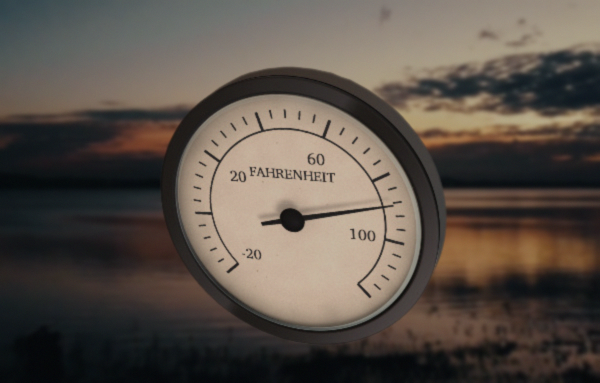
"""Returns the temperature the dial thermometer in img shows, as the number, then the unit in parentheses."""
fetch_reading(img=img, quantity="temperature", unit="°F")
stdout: 88 (°F)
